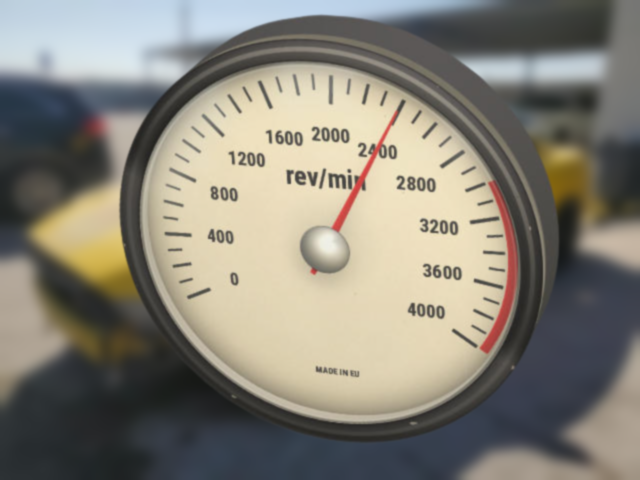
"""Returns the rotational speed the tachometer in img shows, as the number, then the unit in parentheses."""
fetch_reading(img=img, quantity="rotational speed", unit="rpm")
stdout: 2400 (rpm)
